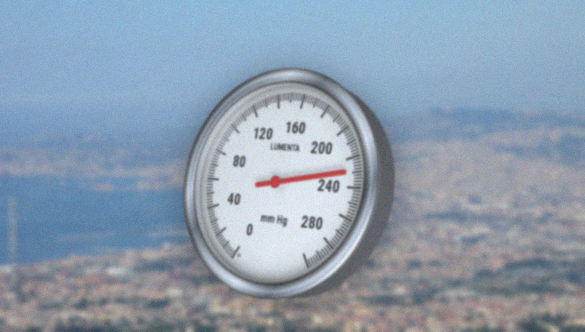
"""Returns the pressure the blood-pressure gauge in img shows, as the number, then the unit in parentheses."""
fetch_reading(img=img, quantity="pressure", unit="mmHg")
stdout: 230 (mmHg)
